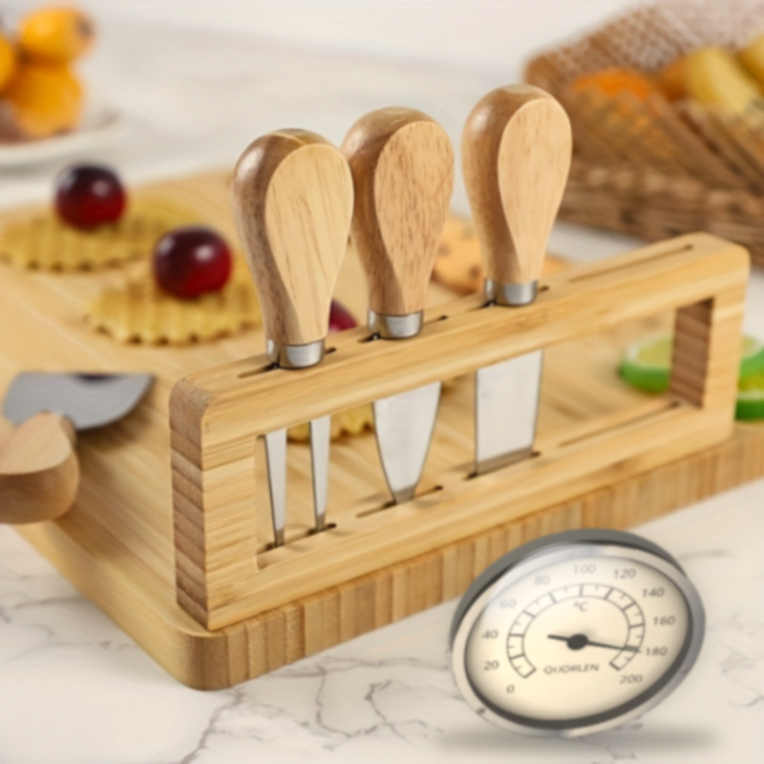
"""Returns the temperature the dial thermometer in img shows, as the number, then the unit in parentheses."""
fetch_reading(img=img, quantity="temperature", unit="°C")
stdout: 180 (°C)
